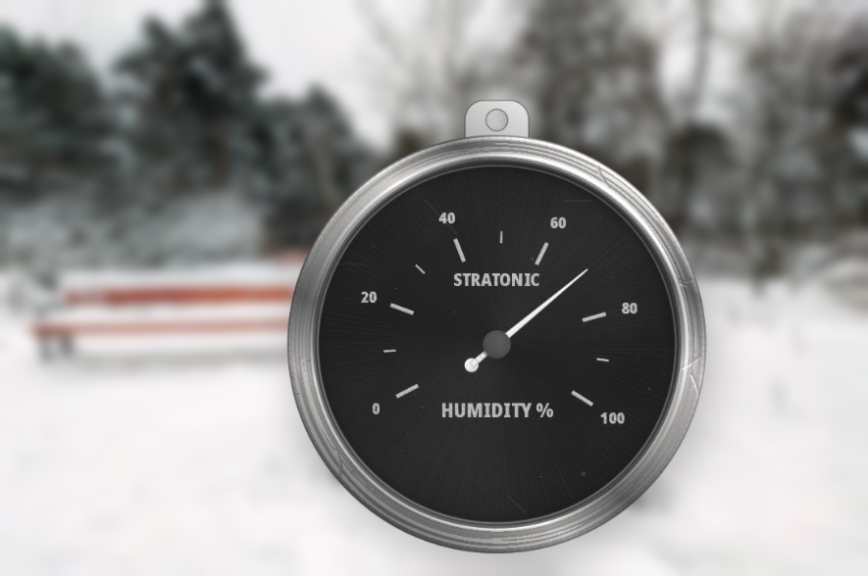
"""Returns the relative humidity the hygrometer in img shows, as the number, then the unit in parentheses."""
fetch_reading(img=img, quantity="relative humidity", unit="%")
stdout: 70 (%)
